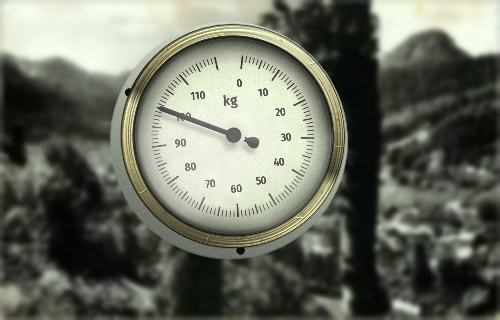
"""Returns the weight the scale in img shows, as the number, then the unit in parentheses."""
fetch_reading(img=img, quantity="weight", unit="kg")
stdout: 100 (kg)
